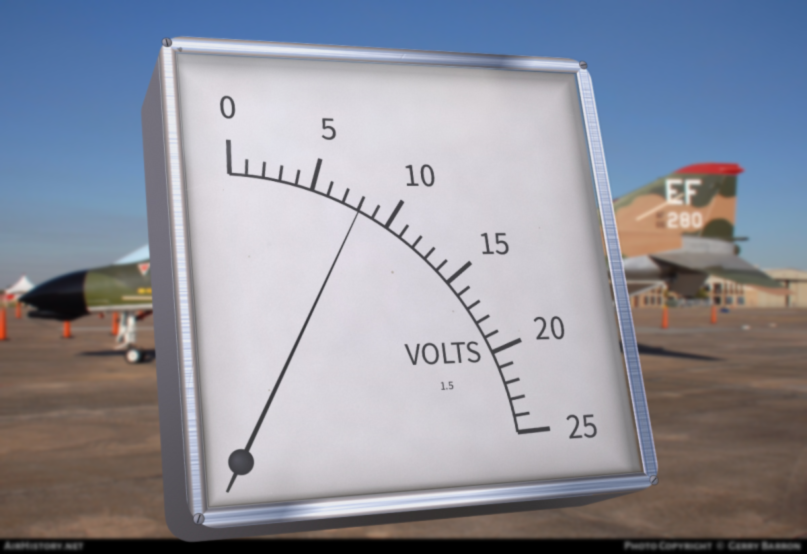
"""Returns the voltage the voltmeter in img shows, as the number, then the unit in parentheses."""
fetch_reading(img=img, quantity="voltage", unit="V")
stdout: 8 (V)
